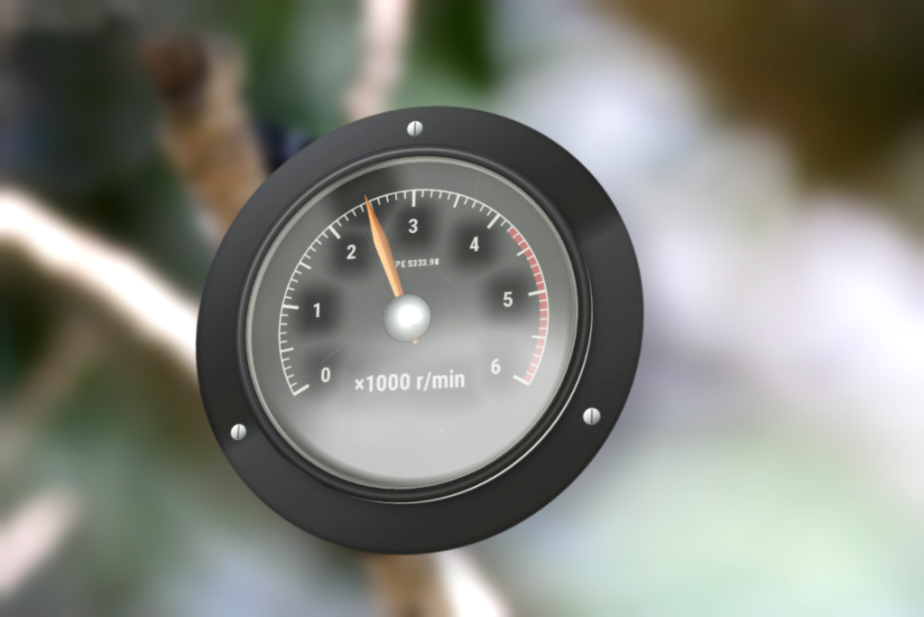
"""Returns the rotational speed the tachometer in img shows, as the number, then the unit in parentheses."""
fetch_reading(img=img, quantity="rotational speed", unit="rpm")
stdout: 2500 (rpm)
